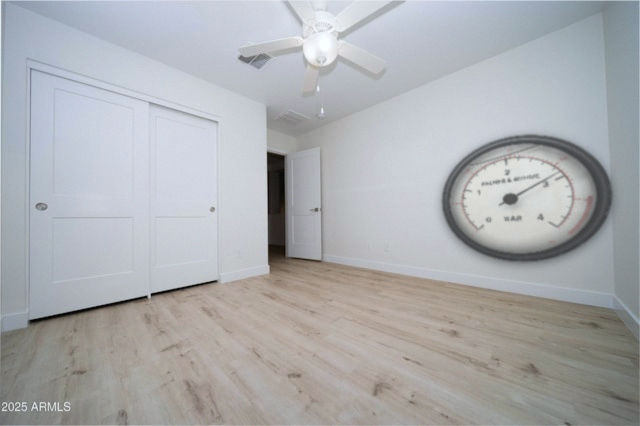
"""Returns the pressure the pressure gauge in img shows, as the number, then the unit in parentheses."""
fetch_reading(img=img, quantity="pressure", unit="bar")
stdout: 2.9 (bar)
